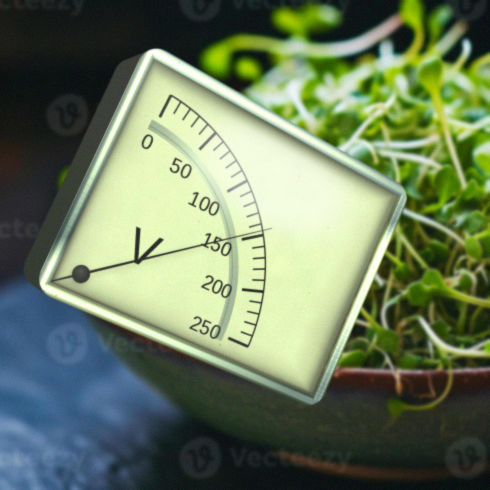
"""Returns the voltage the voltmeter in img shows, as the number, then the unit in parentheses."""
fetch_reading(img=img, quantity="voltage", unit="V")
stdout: 145 (V)
